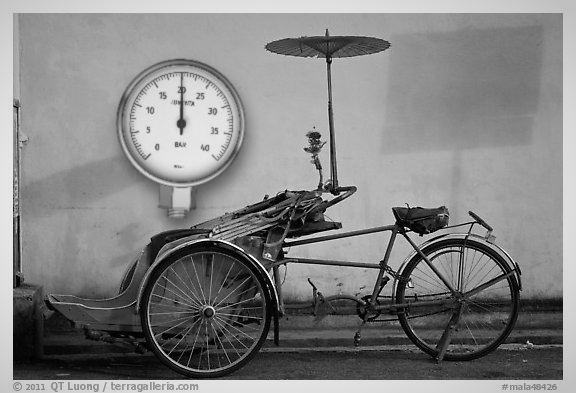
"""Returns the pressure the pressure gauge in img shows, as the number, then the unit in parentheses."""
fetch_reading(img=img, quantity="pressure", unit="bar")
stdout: 20 (bar)
